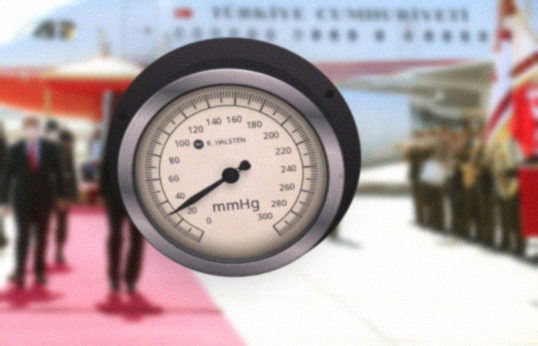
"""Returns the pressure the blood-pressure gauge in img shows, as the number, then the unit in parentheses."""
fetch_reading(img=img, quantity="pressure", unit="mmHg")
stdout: 30 (mmHg)
